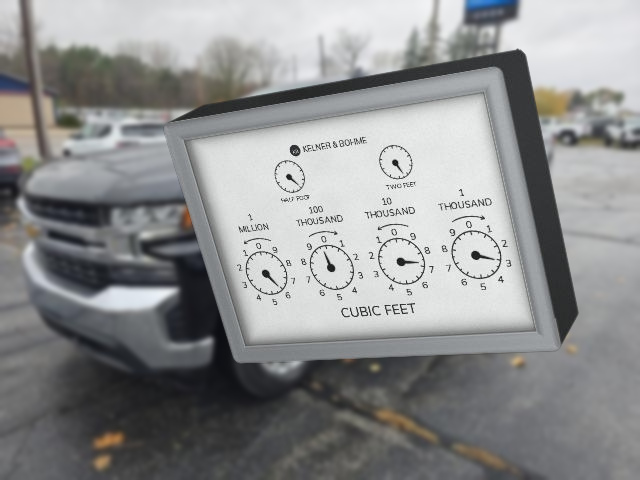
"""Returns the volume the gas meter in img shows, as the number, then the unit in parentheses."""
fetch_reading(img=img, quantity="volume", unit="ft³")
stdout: 597300 (ft³)
